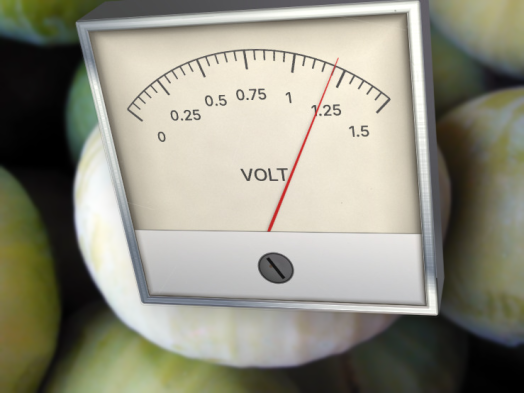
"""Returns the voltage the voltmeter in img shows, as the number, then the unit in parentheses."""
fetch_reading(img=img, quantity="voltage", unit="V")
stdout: 1.2 (V)
